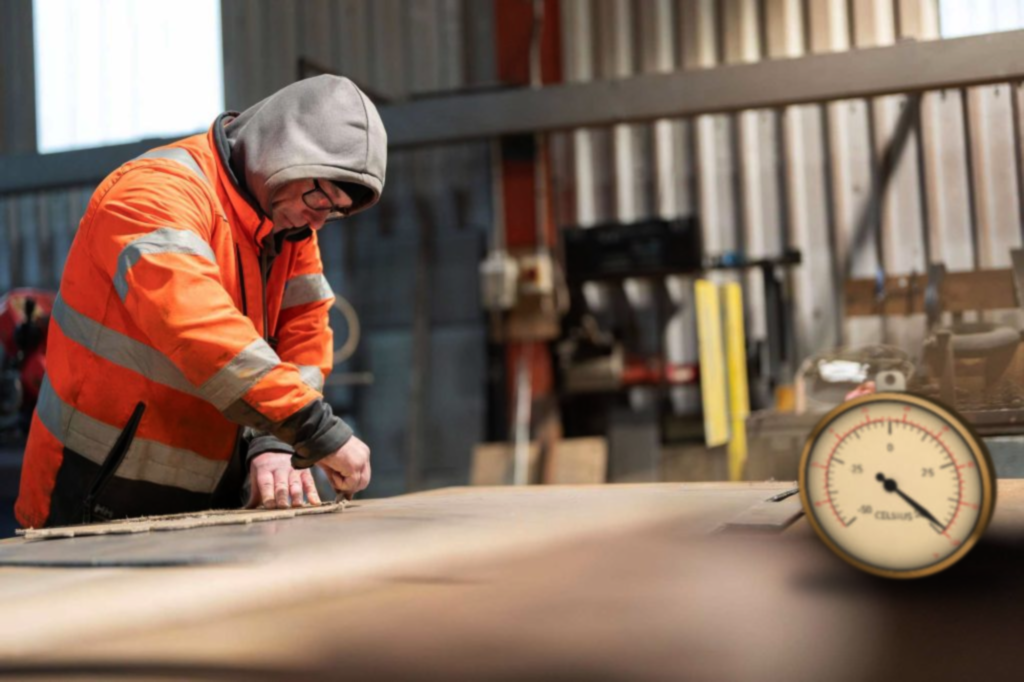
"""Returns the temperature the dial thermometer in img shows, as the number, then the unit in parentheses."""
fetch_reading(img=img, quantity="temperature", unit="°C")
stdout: 47.5 (°C)
